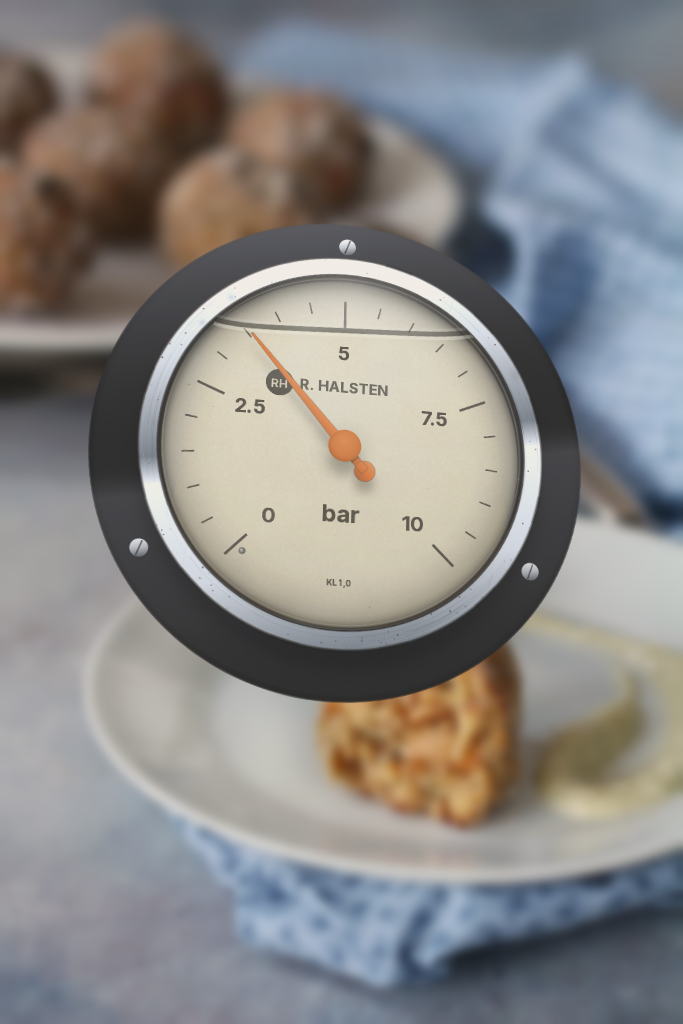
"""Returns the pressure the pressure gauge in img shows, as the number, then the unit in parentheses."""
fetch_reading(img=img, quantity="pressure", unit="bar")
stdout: 3.5 (bar)
